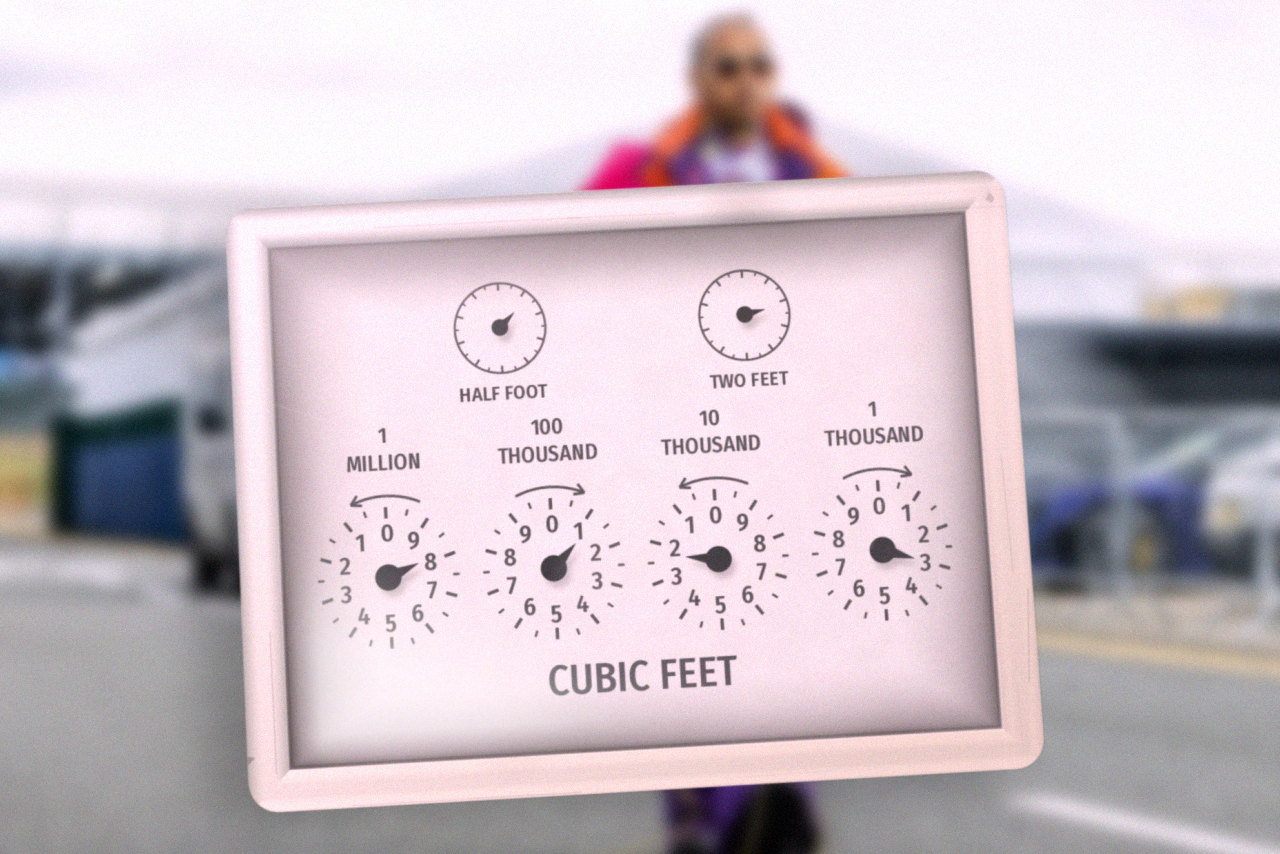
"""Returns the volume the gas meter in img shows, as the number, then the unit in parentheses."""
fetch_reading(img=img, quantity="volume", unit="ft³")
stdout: 812300 (ft³)
